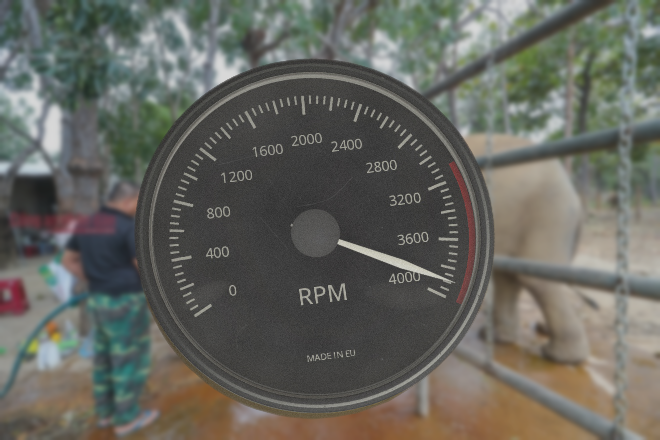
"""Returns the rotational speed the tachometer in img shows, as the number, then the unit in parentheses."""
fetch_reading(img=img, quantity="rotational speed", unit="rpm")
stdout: 3900 (rpm)
